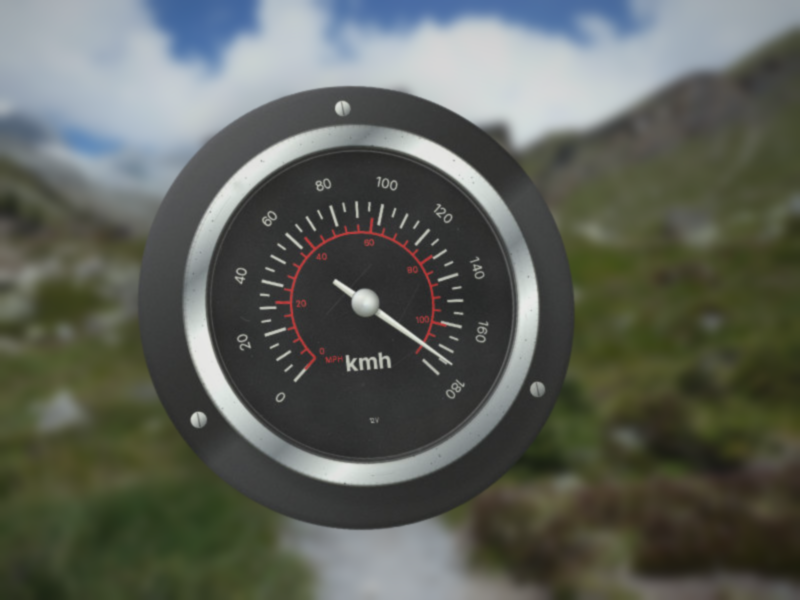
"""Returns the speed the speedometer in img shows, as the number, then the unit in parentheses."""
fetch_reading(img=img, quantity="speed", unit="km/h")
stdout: 175 (km/h)
